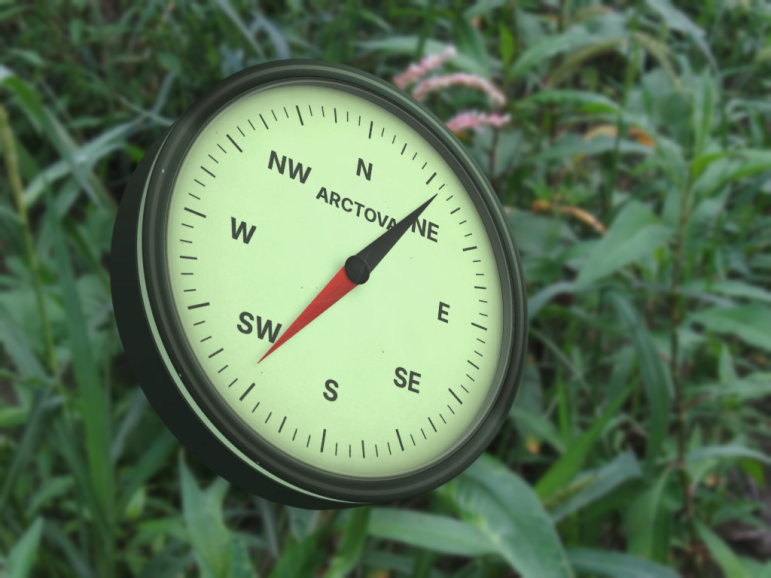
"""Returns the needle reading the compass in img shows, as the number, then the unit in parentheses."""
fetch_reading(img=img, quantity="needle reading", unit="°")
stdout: 215 (°)
